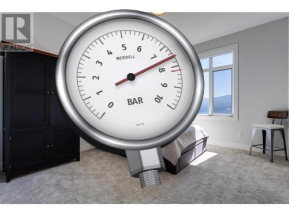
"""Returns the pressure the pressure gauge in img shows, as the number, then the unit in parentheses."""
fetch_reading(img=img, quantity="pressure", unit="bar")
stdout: 7.6 (bar)
